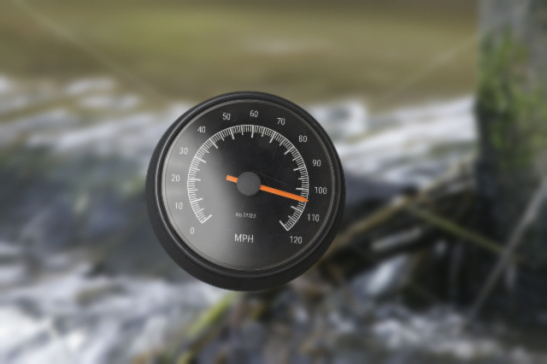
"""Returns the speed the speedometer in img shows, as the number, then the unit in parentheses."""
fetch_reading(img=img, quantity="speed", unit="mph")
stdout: 105 (mph)
